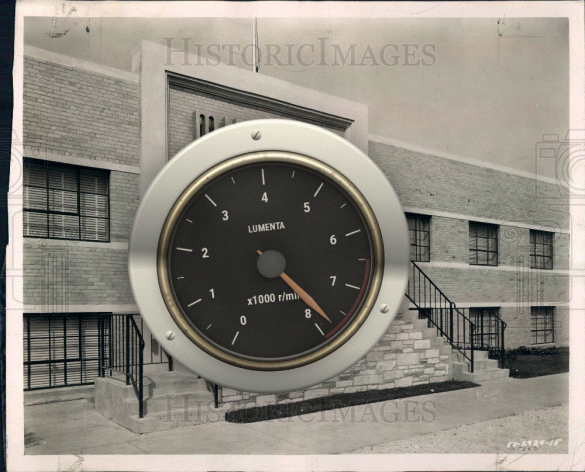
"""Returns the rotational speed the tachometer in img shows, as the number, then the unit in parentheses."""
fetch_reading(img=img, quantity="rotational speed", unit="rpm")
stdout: 7750 (rpm)
